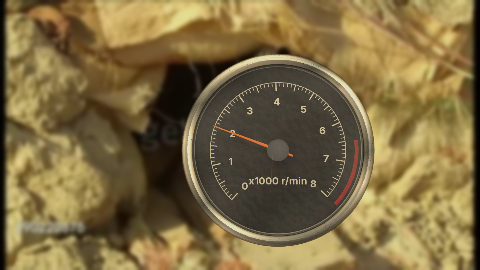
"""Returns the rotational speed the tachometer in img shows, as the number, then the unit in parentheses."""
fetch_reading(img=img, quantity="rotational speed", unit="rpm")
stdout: 2000 (rpm)
